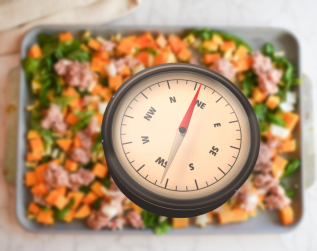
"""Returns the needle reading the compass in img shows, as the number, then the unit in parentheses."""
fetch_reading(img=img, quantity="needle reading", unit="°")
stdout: 35 (°)
